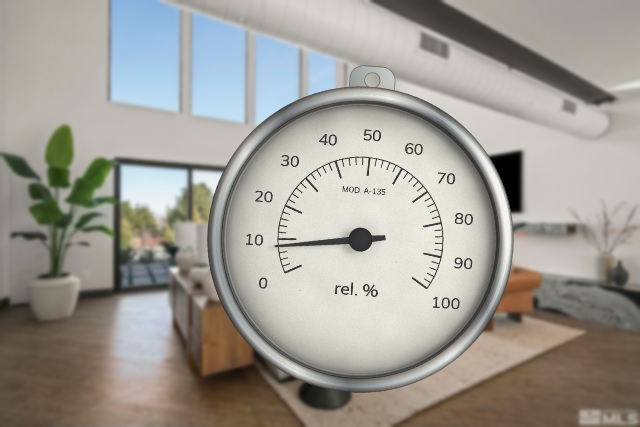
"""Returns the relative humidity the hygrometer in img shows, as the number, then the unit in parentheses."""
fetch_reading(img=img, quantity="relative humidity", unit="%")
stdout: 8 (%)
